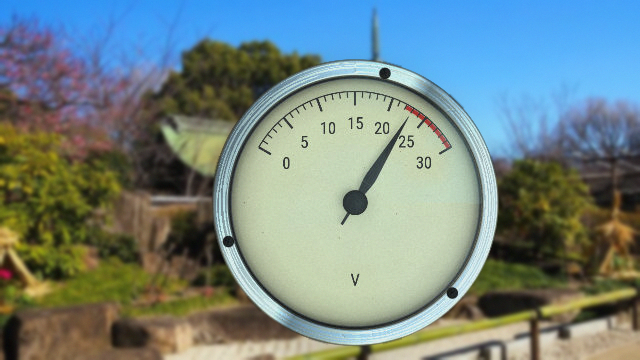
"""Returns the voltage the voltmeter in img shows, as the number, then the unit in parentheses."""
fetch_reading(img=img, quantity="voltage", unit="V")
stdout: 23 (V)
